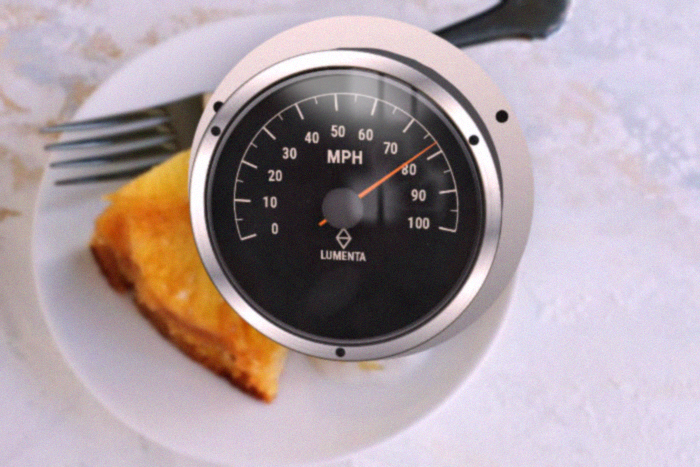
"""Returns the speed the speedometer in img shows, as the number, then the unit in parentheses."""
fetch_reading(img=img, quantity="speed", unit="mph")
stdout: 77.5 (mph)
